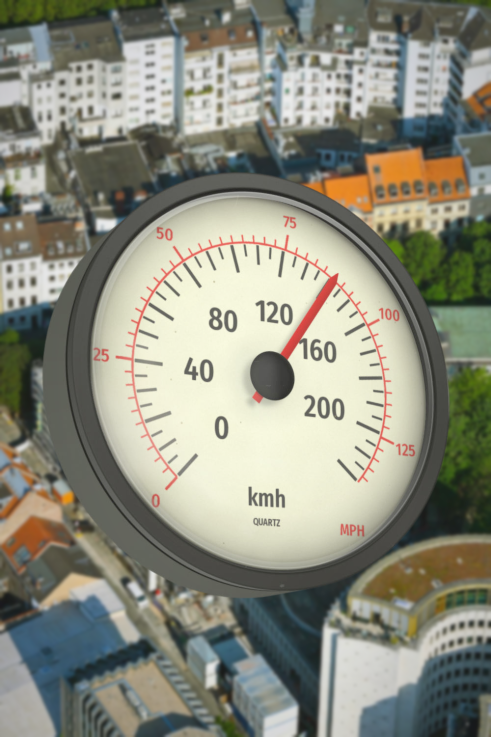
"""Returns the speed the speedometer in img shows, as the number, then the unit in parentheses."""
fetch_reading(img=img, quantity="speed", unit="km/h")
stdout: 140 (km/h)
